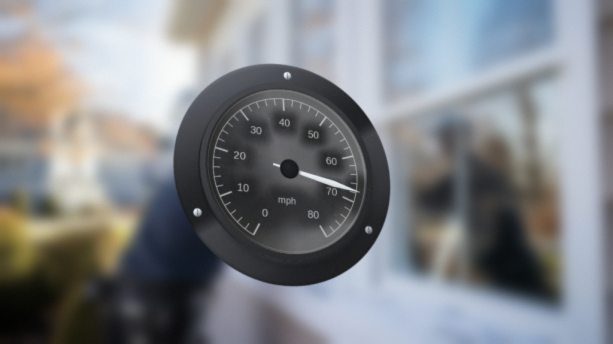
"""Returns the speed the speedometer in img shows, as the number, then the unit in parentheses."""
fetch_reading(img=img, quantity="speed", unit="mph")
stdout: 68 (mph)
